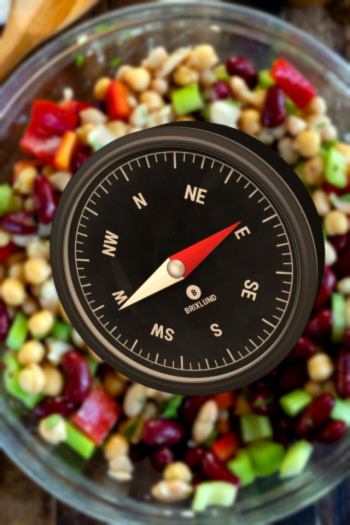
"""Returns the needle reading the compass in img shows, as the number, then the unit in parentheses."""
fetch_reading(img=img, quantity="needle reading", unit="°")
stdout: 82.5 (°)
